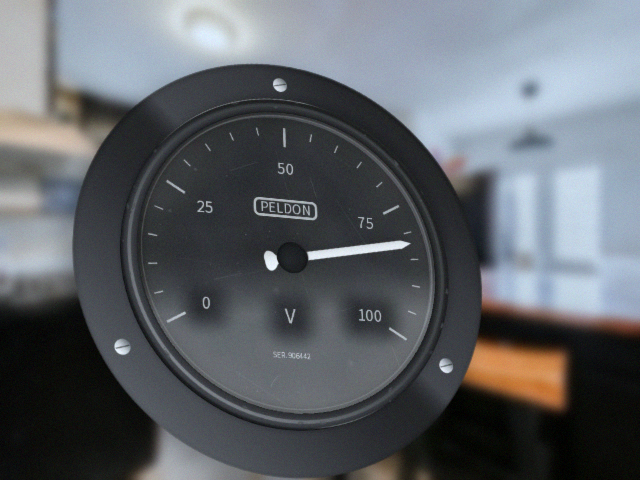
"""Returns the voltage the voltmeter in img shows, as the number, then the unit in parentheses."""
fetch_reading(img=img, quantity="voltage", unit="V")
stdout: 82.5 (V)
